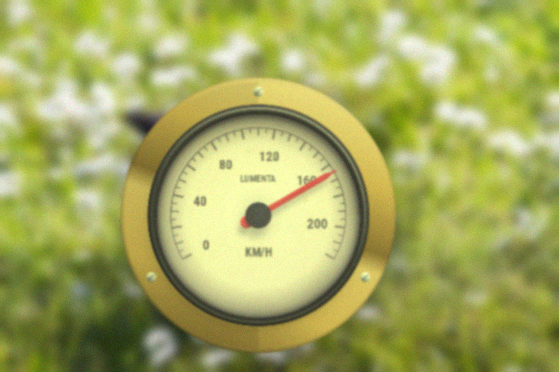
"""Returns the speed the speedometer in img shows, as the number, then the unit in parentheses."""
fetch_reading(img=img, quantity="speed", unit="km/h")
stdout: 165 (km/h)
